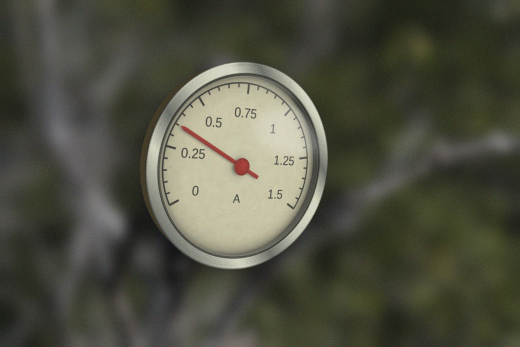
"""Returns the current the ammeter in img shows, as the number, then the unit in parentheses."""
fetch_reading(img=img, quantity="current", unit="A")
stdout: 0.35 (A)
